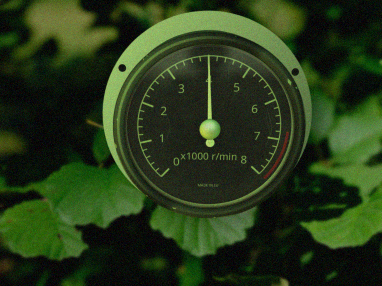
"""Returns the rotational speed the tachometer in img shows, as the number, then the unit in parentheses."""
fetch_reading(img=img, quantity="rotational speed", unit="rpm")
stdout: 4000 (rpm)
